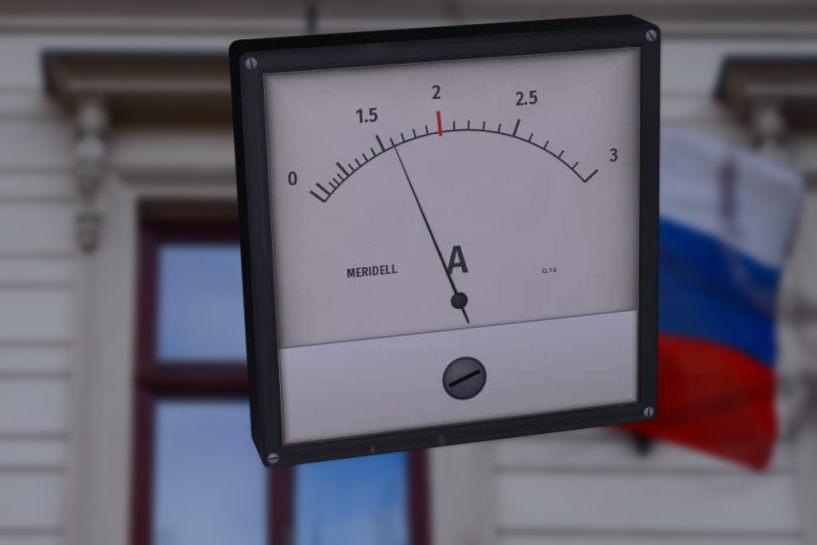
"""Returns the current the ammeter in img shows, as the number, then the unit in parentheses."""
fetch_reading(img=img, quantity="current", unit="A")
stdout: 1.6 (A)
